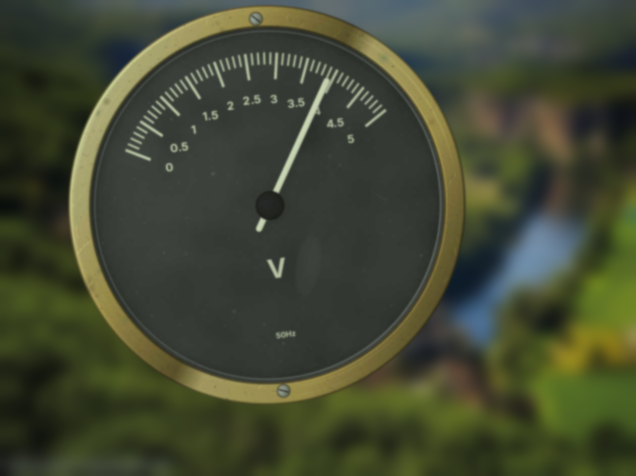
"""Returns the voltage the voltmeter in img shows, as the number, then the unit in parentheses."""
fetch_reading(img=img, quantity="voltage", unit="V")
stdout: 3.9 (V)
